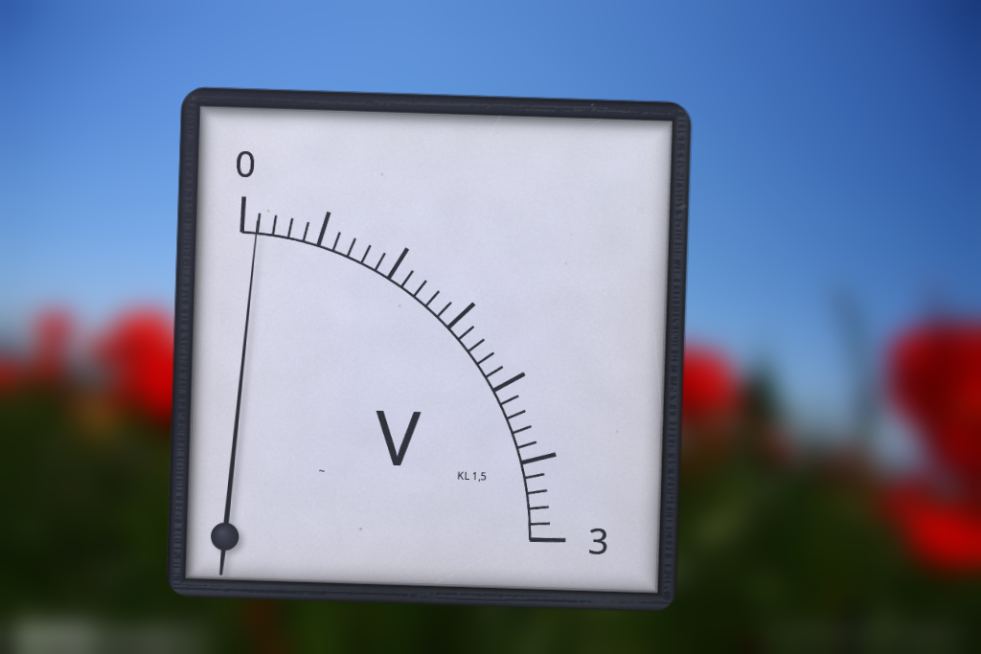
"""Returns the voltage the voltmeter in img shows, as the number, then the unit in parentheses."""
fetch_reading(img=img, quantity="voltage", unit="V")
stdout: 0.1 (V)
